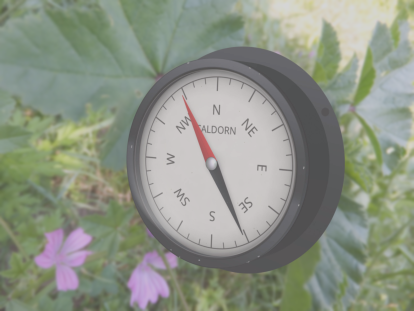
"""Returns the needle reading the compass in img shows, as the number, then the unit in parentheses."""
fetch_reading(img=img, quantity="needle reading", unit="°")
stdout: 330 (°)
